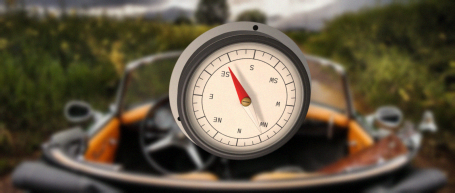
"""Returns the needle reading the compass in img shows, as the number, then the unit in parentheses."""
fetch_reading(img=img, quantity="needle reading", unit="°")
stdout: 145 (°)
